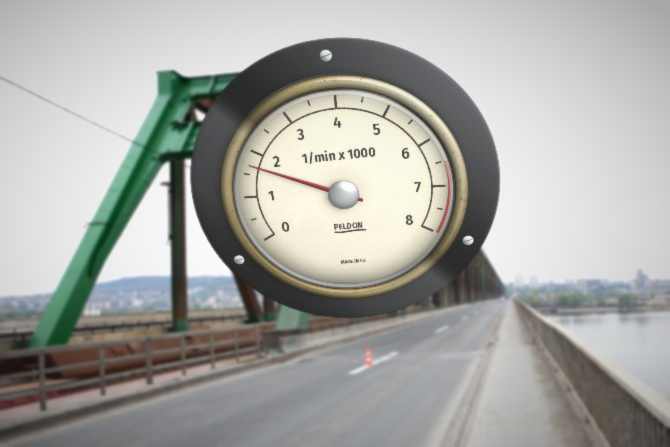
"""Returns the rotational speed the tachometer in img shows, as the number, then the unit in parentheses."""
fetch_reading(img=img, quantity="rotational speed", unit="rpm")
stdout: 1750 (rpm)
